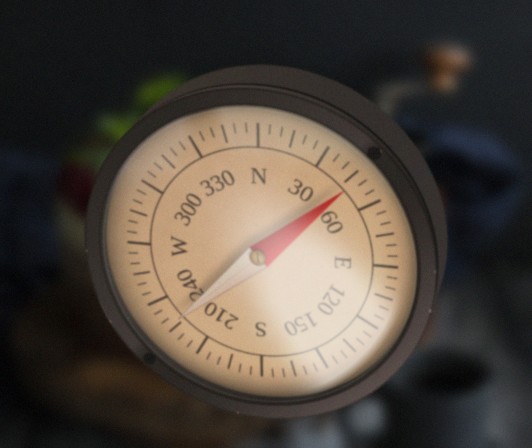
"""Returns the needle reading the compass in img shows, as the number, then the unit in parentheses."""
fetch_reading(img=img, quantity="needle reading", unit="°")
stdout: 47.5 (°)
